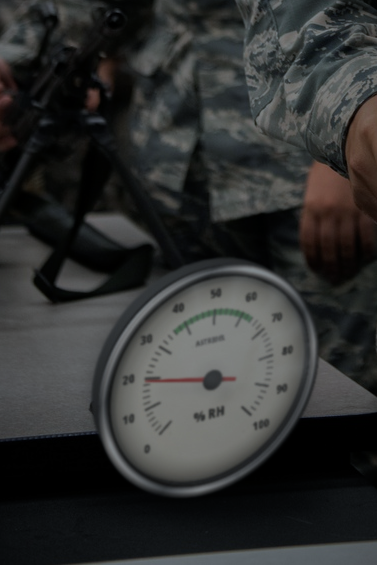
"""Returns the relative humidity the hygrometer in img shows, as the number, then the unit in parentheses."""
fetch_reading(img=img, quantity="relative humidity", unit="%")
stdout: 20 (%)
